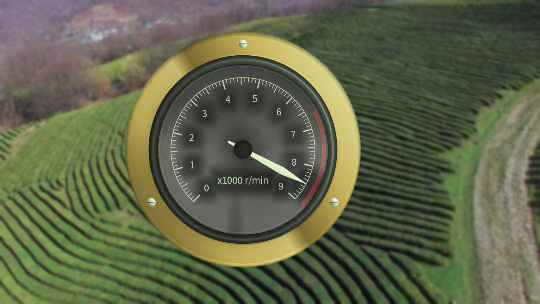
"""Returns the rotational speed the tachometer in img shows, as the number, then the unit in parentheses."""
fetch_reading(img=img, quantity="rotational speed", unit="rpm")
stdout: 8500 (rpm)
